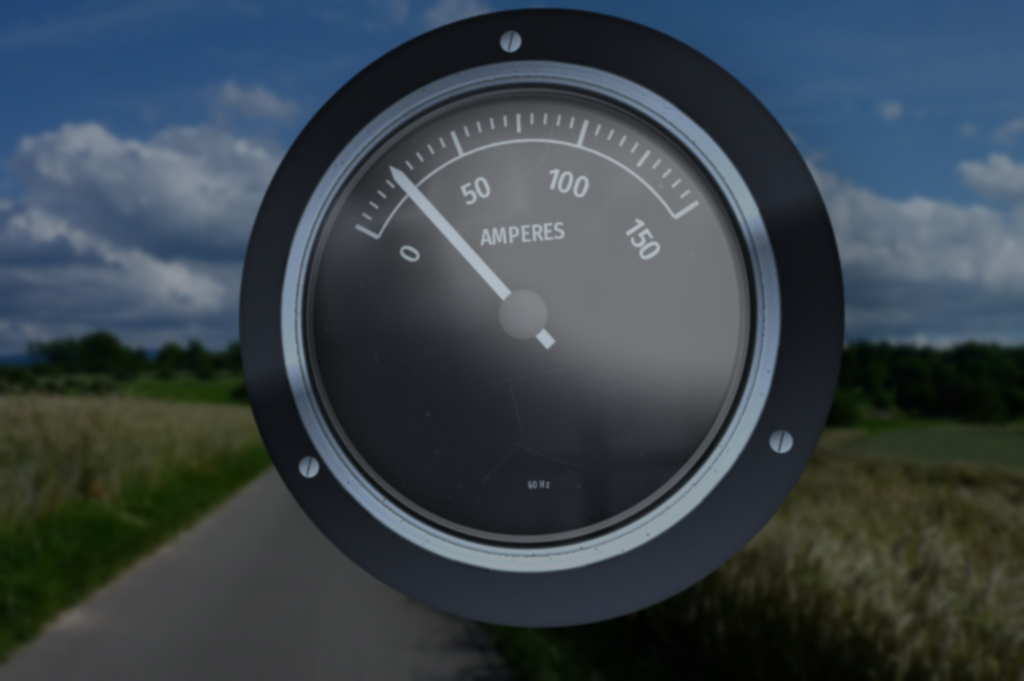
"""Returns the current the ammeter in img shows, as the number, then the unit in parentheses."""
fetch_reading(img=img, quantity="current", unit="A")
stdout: 25 (A)
